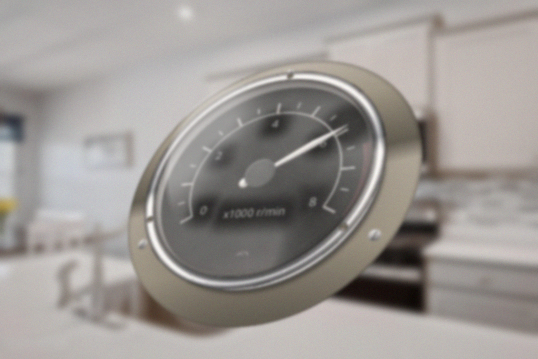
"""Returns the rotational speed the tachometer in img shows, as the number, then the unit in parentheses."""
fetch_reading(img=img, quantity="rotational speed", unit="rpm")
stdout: 6000 (rpm)
